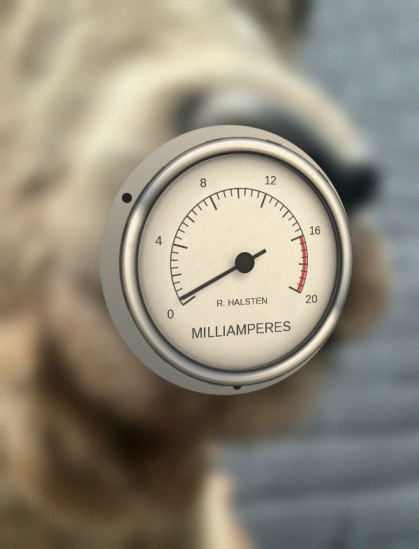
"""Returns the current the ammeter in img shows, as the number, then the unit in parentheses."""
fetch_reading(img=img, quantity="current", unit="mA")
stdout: 0.5 (mA)
